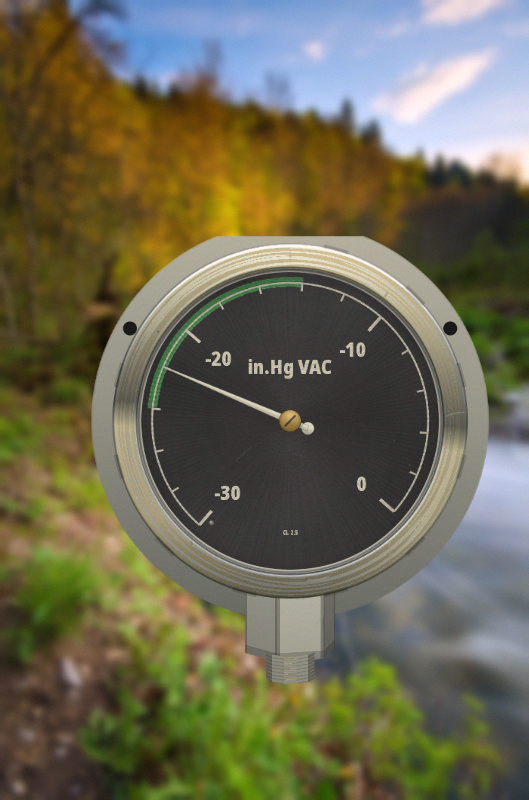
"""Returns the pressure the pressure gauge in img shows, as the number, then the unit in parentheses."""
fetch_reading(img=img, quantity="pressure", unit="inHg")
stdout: -22 (inHg)
